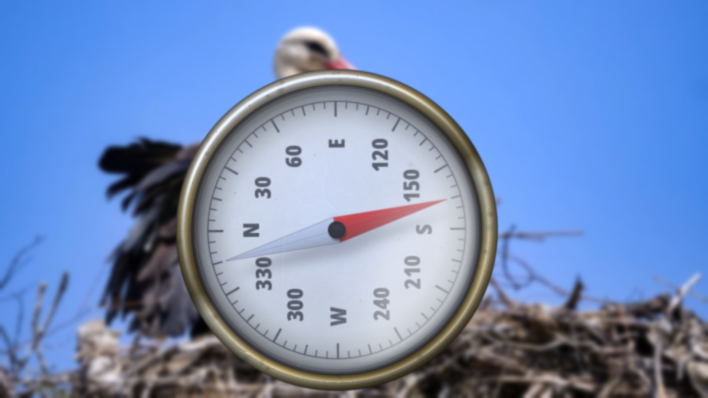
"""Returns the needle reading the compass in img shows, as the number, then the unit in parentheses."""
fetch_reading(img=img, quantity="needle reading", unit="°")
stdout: 165 (°)
